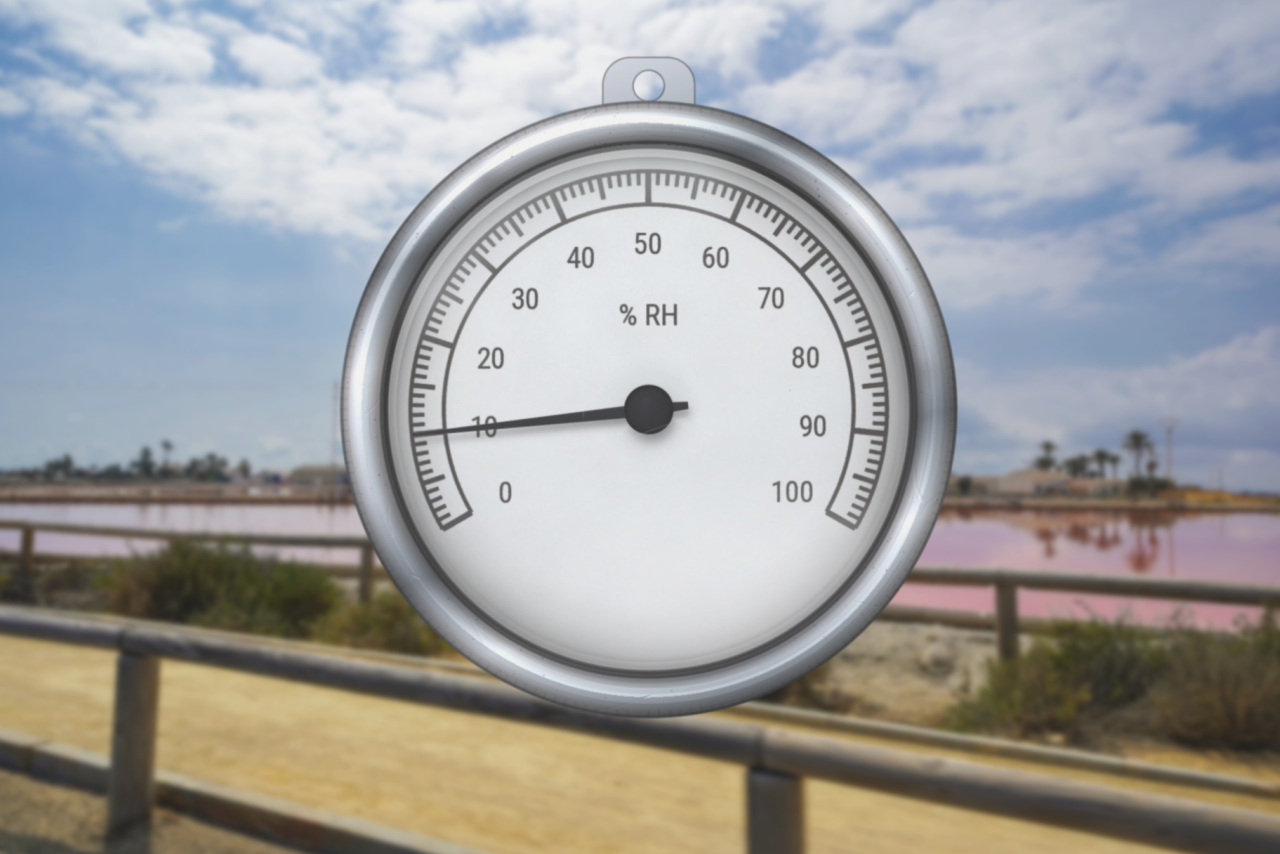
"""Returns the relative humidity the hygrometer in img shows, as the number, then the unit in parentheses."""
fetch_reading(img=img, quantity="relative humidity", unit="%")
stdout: 10 (%)
